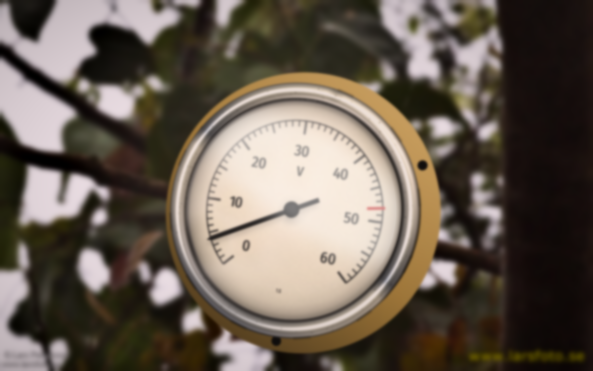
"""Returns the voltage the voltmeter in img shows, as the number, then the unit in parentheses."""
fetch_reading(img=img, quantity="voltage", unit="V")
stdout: 4 (V)
